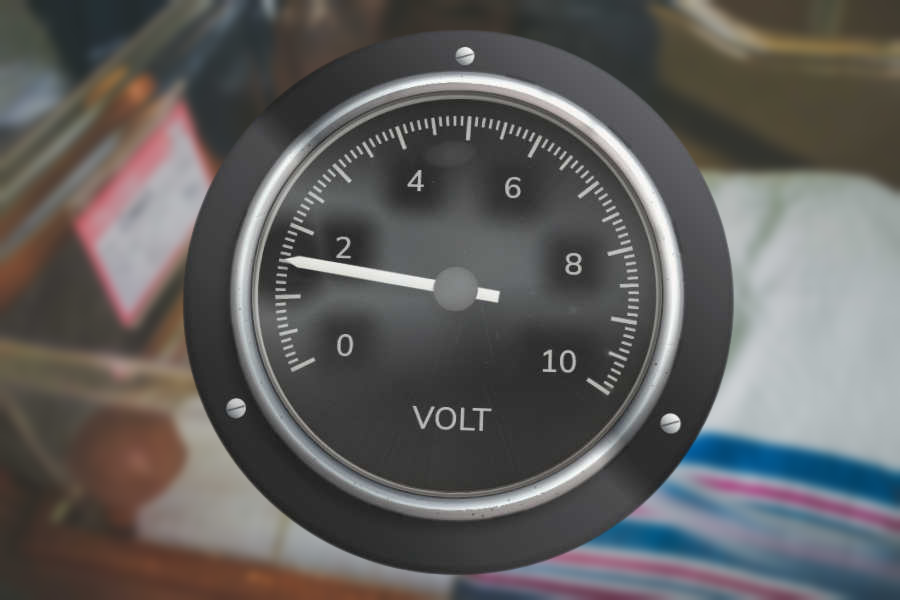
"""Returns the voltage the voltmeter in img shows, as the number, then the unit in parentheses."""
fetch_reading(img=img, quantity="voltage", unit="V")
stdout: 1.5 (V)
